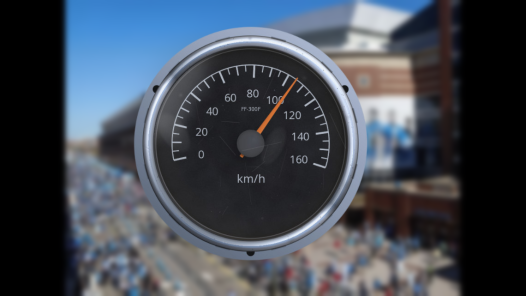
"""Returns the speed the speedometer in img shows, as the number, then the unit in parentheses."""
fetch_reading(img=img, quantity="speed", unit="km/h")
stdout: 105 (km/h)
